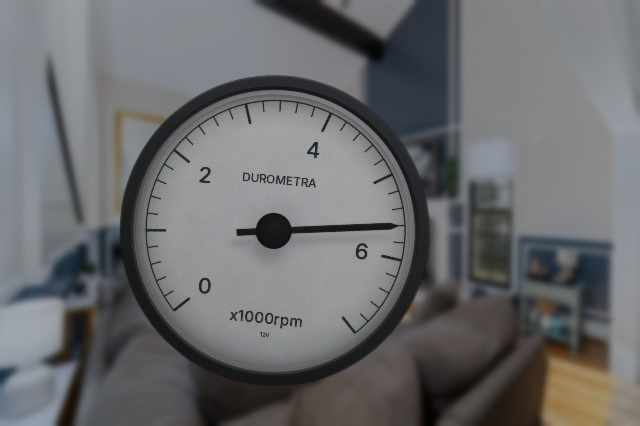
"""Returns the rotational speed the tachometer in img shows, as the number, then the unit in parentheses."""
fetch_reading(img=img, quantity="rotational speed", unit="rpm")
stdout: 5600 (rpm)
